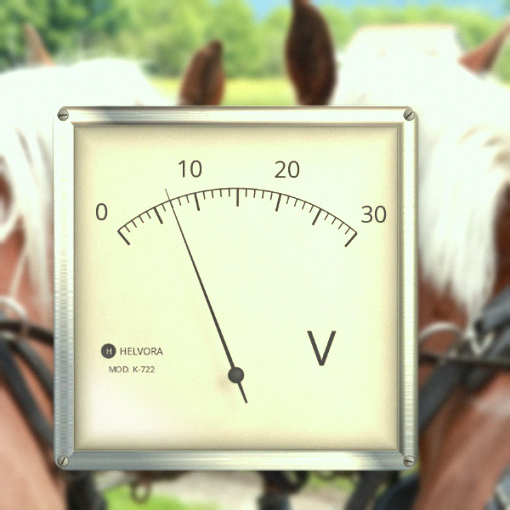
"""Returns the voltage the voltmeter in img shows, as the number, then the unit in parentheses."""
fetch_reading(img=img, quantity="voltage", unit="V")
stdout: 7 (V)
